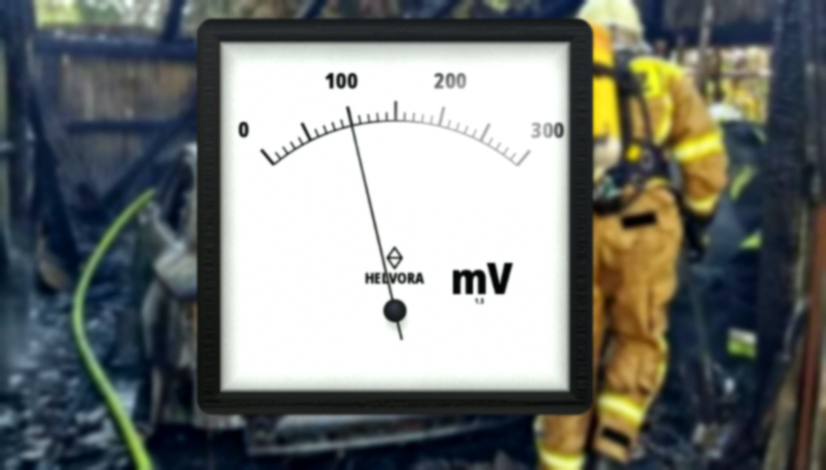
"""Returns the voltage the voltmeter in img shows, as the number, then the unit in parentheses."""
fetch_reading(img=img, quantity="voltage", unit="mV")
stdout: 100 (mV)
